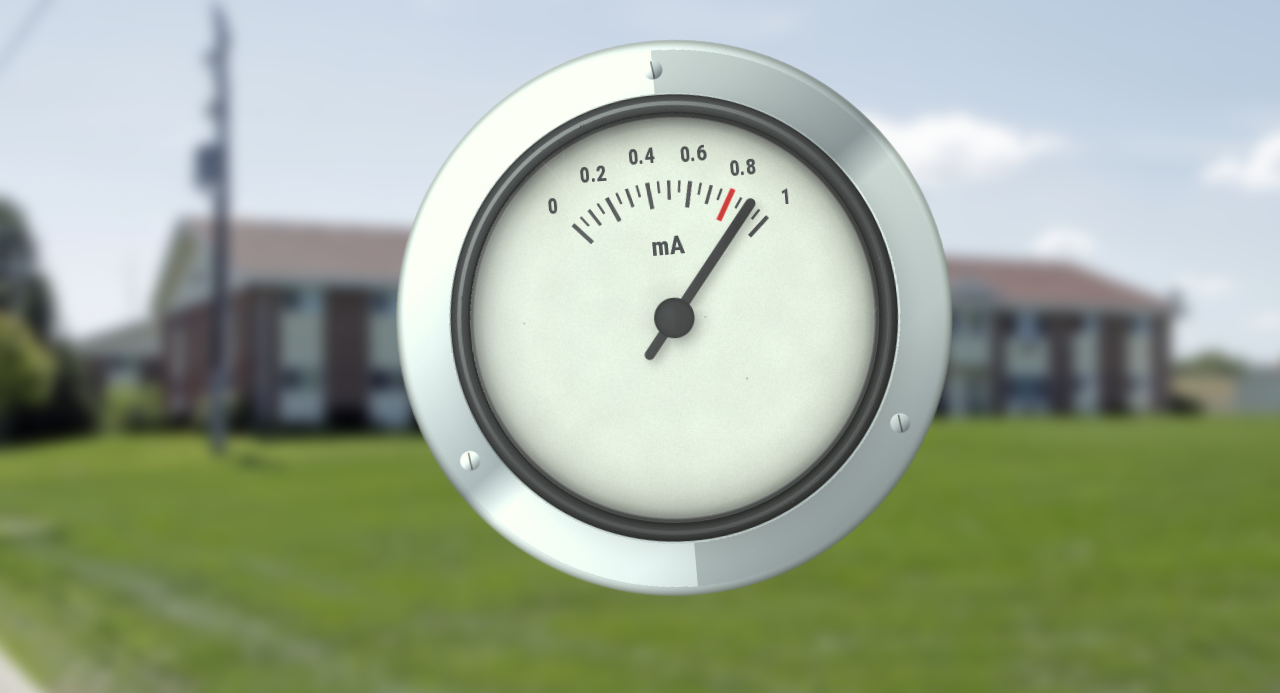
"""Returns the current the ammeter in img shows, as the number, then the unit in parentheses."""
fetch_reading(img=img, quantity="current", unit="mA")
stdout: 0.9 (mA)
